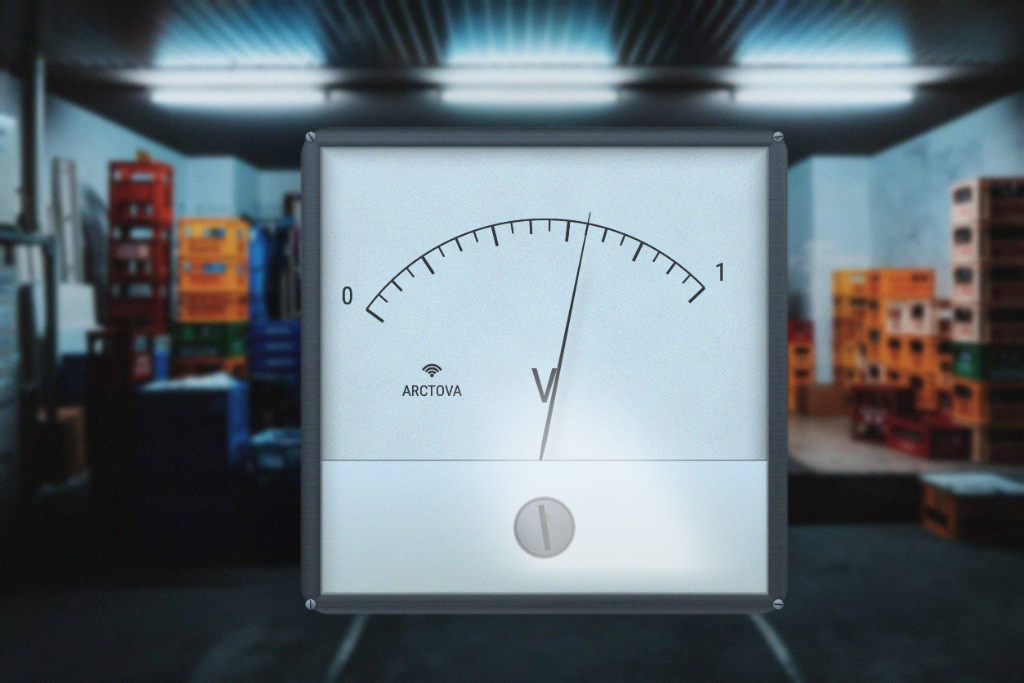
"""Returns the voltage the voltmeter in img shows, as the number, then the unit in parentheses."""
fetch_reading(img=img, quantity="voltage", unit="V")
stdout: 0.65 (V)
